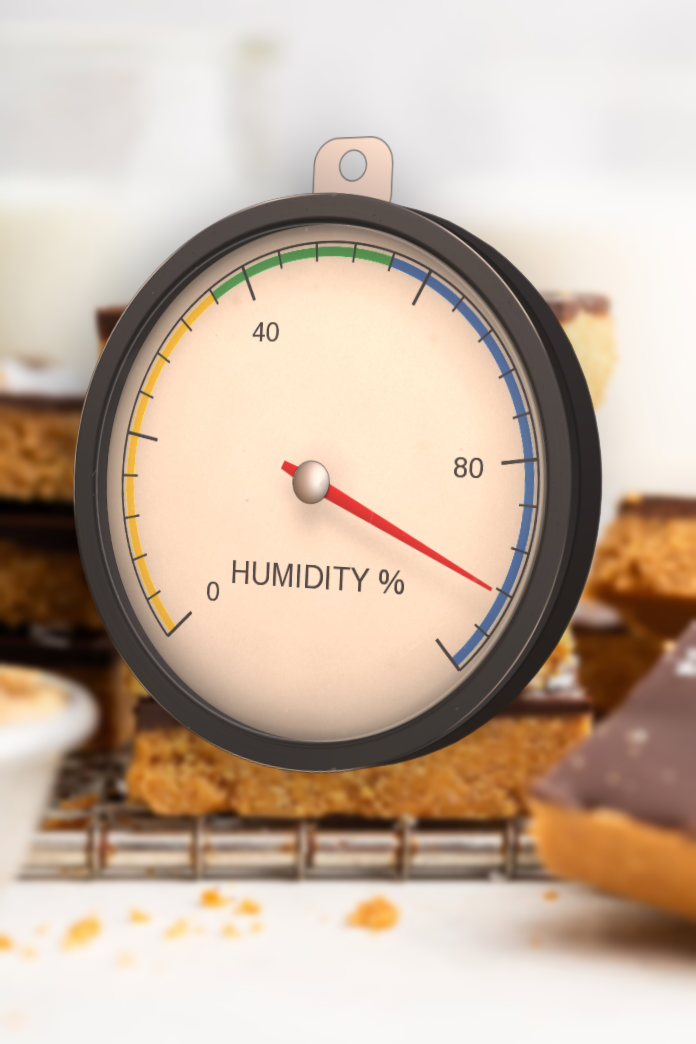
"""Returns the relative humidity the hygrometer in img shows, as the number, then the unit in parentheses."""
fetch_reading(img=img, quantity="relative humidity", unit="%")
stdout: 92 (%)
